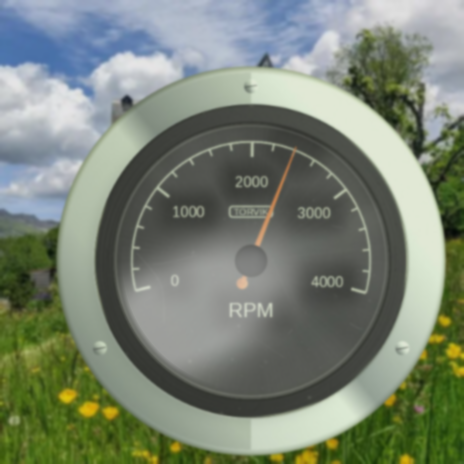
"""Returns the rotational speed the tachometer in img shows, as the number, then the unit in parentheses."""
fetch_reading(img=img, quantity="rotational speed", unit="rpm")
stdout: 2400 (rpm)
